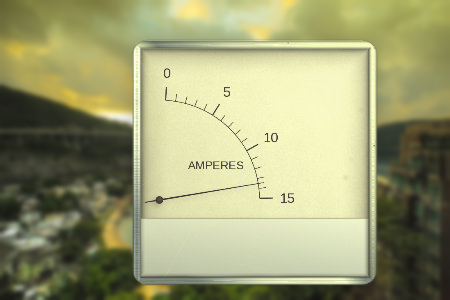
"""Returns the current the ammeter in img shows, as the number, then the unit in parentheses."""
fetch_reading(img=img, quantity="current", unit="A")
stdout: 13.5 (A)
